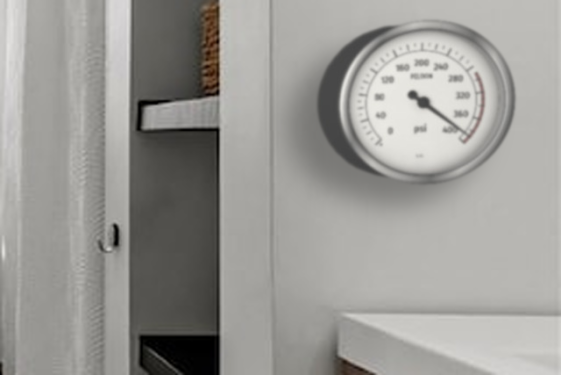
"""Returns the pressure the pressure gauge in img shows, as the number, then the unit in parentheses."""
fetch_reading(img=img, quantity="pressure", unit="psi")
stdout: 390 (psi)
